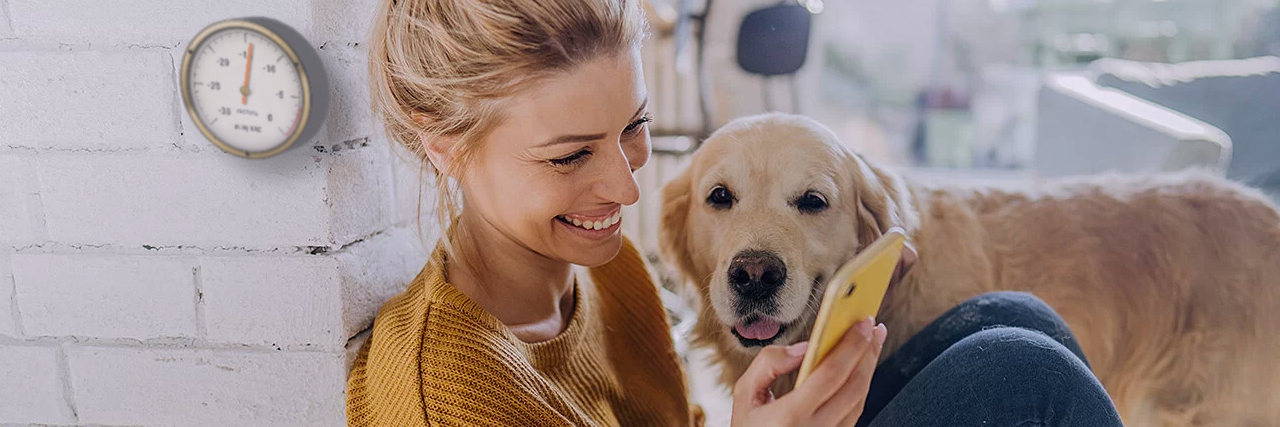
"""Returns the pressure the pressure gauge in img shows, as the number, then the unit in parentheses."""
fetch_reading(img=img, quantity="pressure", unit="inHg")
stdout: -14 (inHg)
